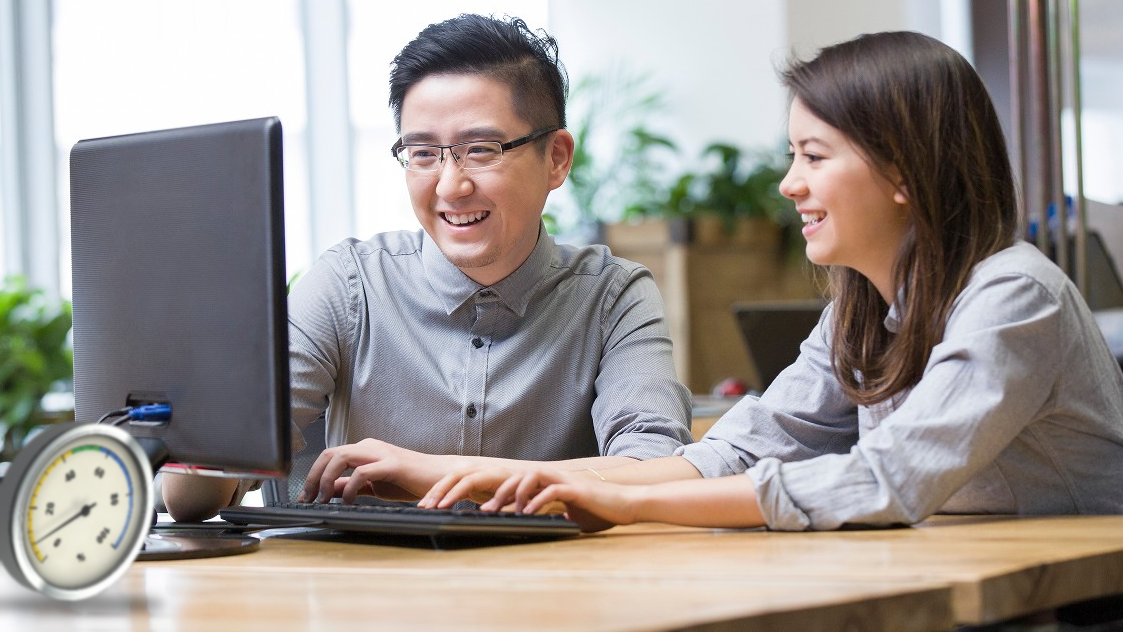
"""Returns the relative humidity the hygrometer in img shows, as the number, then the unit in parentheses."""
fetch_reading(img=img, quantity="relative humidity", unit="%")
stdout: 8 (%)
